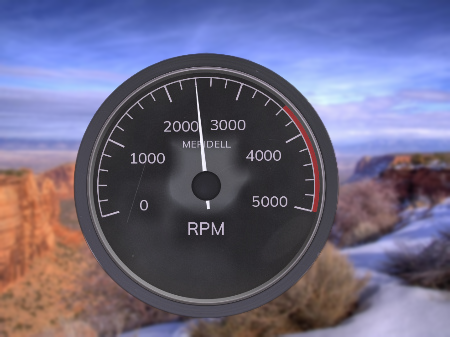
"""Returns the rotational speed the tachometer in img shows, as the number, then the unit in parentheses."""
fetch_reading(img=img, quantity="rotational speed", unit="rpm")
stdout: 2400 (rpm)
